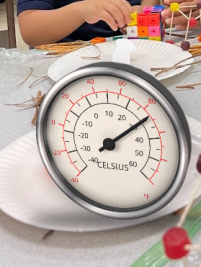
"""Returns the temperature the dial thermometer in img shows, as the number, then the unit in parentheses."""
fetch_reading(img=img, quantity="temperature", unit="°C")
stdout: 30 (°C)
